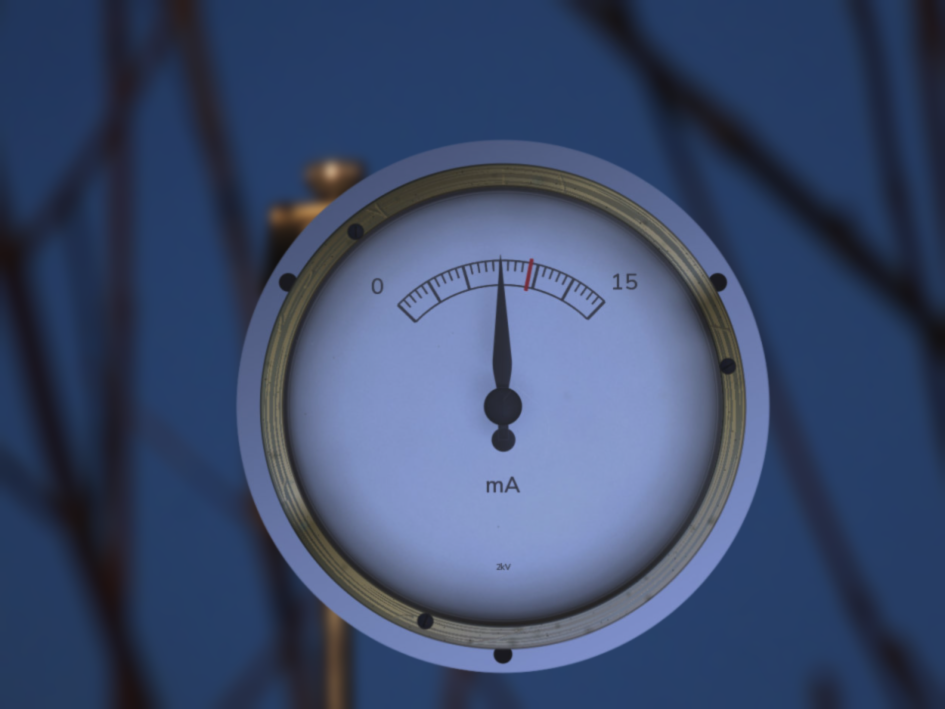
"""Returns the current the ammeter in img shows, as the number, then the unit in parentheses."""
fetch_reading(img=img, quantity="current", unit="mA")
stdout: 7.5 (mA)
